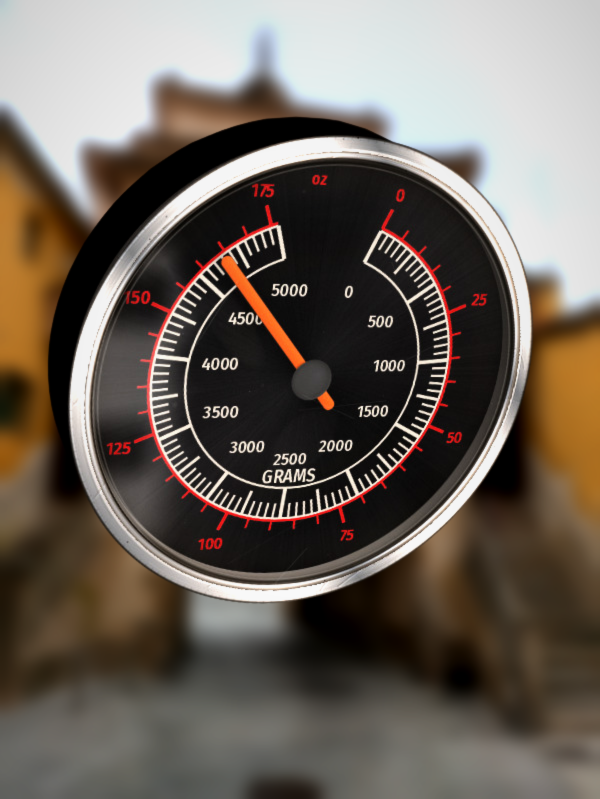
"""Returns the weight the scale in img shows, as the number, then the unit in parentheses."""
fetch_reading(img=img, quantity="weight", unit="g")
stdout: 4650 (g)
